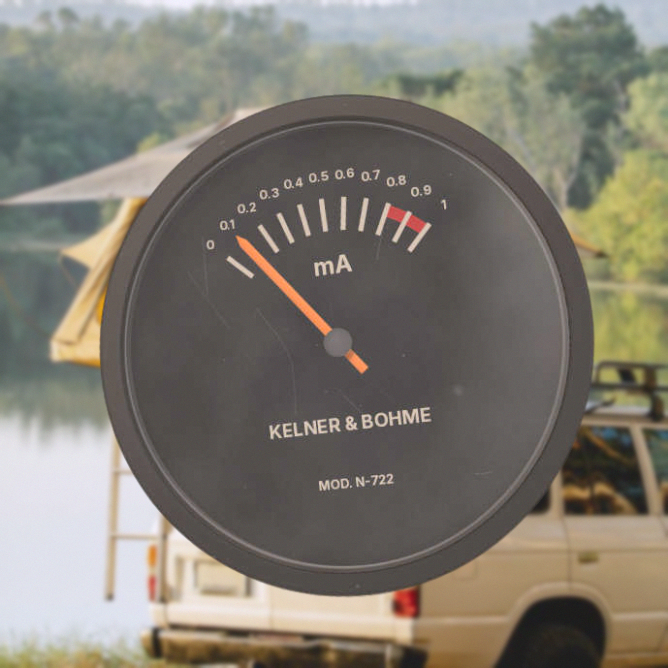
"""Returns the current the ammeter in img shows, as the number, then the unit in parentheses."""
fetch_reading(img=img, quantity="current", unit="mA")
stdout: 0.1 (mA)
